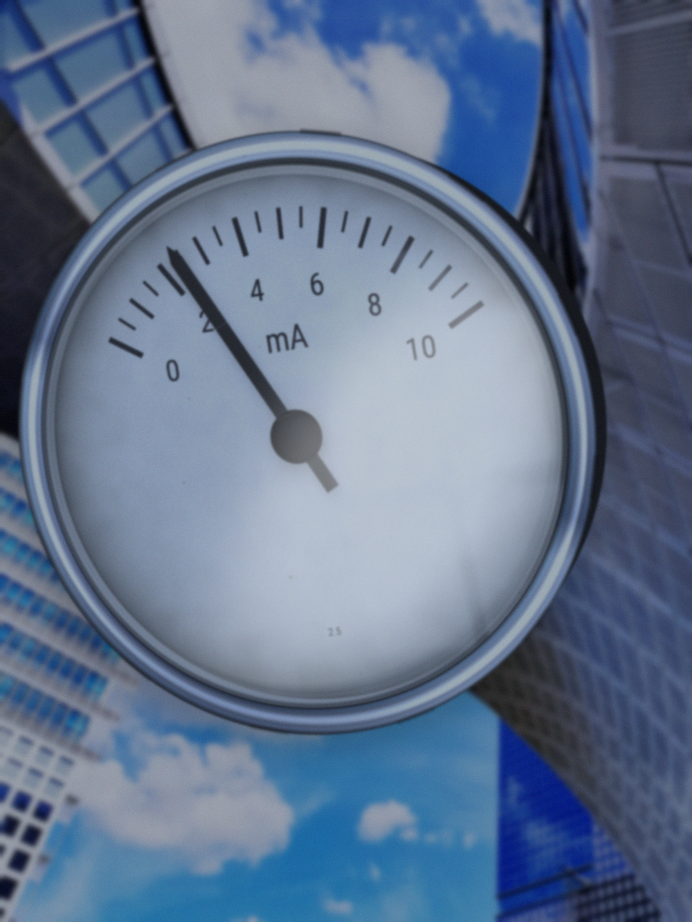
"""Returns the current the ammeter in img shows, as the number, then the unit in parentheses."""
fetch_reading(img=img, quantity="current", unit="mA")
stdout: 2.5 (mA)
